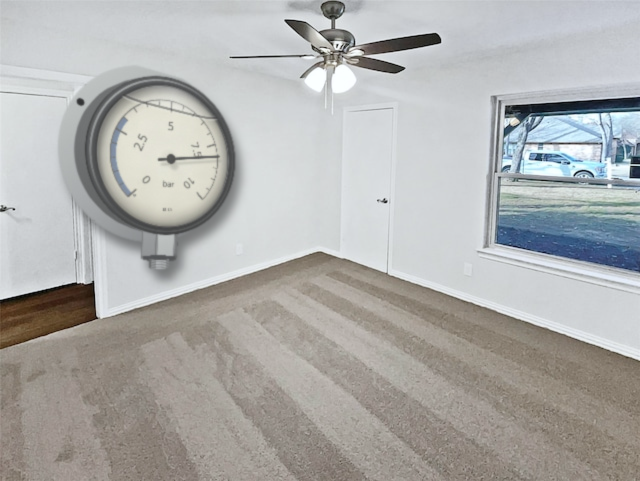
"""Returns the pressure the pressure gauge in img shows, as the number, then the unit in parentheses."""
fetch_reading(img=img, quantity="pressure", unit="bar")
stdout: 8 (bar)
